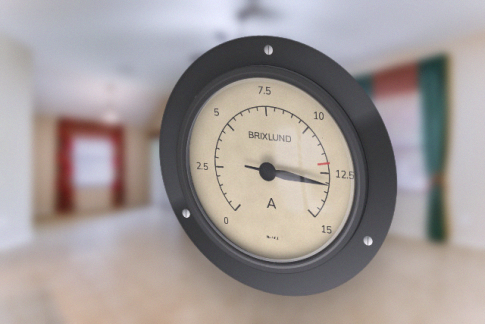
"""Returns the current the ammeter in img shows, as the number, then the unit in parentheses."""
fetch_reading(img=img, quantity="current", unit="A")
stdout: 13 (A)
